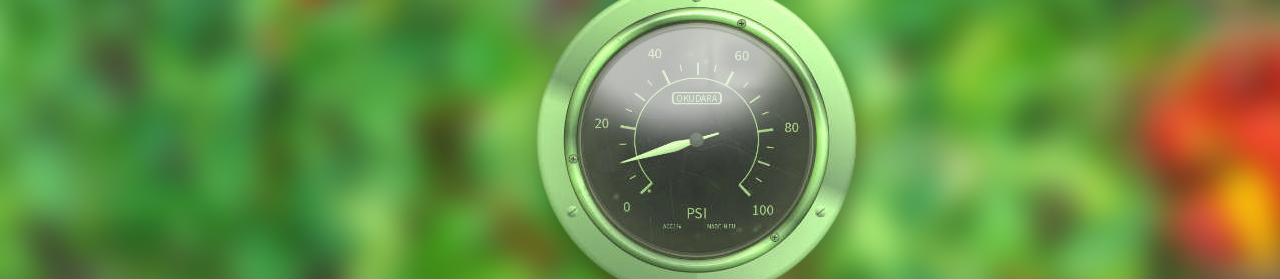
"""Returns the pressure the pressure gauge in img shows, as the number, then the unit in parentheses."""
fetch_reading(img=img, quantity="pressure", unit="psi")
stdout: 10 (psi)
